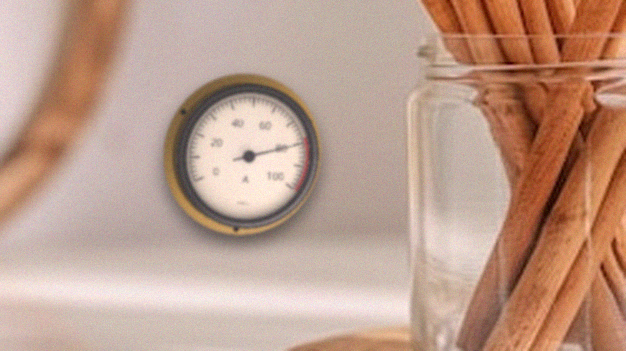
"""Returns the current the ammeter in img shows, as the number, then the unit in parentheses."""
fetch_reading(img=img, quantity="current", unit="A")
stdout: 80 (A)
